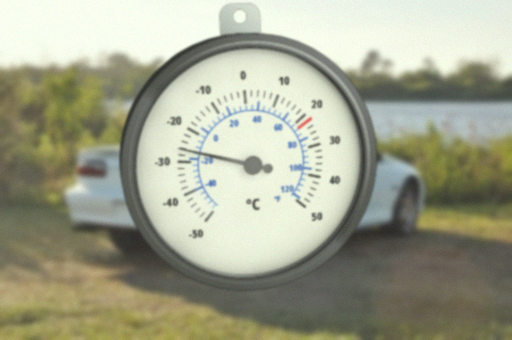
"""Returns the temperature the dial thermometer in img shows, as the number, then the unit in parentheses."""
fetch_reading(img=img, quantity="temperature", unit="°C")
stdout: -26 (°C)
